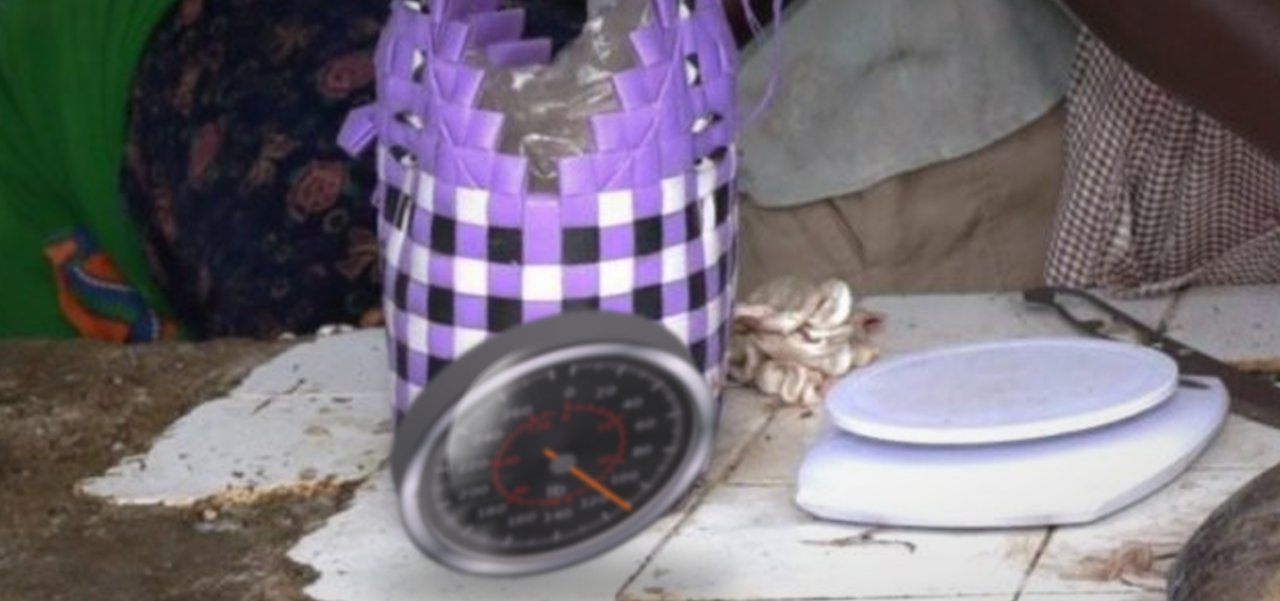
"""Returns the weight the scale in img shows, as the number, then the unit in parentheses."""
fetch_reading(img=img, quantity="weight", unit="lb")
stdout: 110 (lb)
